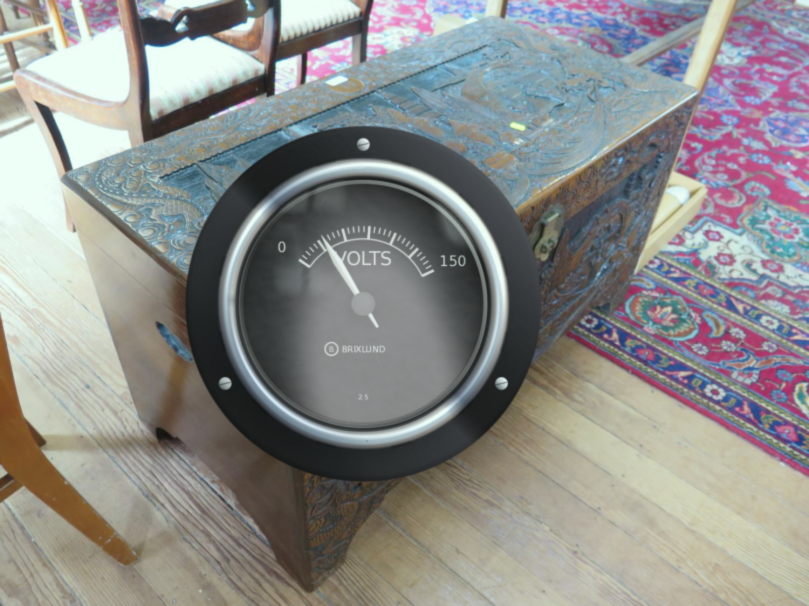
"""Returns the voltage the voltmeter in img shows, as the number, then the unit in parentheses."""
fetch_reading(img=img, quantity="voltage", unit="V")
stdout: 30 (V)
